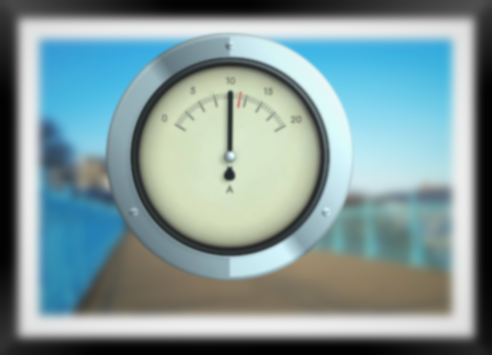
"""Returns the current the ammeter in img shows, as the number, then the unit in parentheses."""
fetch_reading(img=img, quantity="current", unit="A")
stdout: 10 (A)
